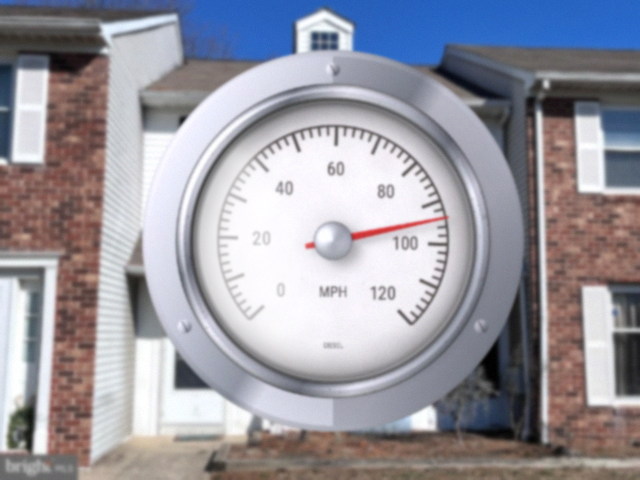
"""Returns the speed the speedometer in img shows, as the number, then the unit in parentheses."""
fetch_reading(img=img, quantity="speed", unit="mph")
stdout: 94 (mph)
